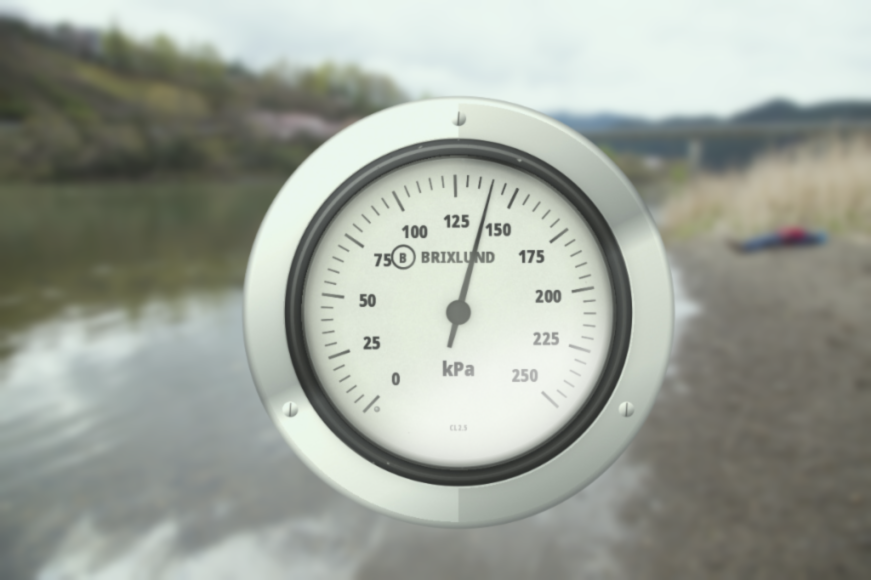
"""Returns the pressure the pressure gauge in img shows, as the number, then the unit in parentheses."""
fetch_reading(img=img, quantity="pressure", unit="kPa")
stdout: 140 (kPa)
